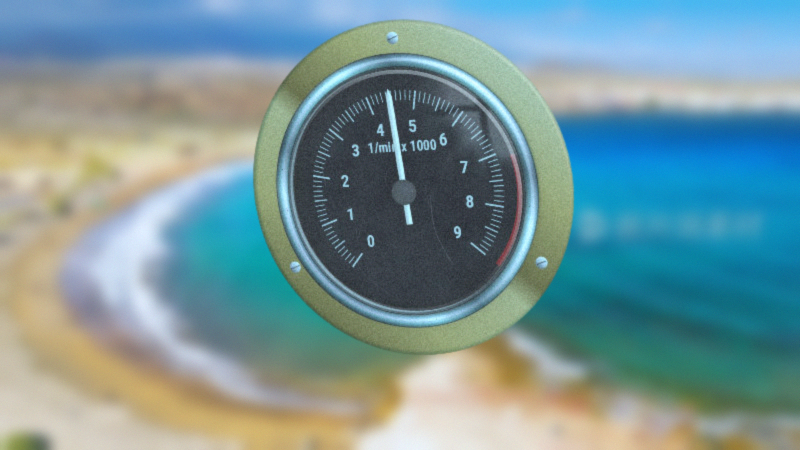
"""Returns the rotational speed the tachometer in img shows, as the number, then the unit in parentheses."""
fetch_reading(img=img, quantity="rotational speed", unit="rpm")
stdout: 4500 (rpm)
